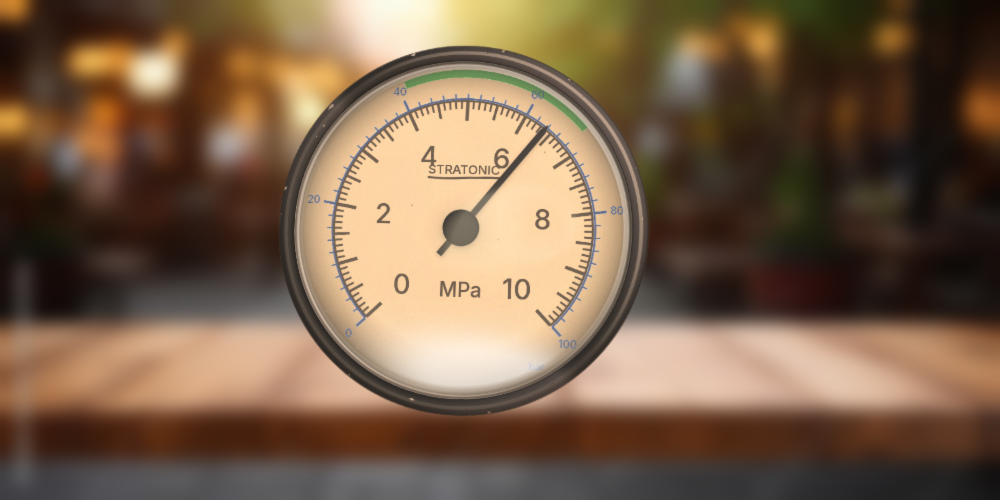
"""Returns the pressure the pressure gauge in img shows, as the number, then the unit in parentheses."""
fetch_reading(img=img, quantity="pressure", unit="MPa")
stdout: 6.4 (MPa)
